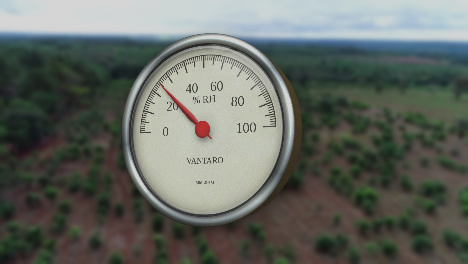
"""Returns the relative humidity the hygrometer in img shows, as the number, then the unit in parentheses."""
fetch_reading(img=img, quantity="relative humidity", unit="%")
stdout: 25 (%)
